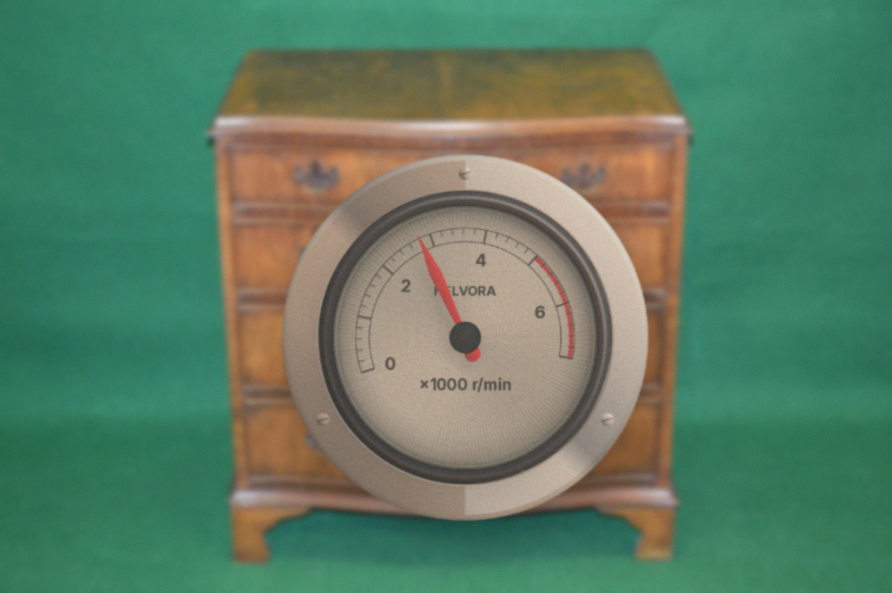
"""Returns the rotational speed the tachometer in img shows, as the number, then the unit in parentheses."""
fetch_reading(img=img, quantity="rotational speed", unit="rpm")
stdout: 2800 (rpm)
